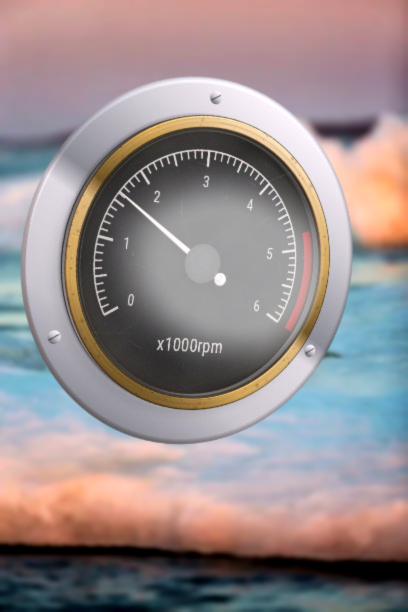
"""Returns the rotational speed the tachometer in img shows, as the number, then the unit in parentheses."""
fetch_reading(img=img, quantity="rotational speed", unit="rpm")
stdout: 1600 (rpm)
